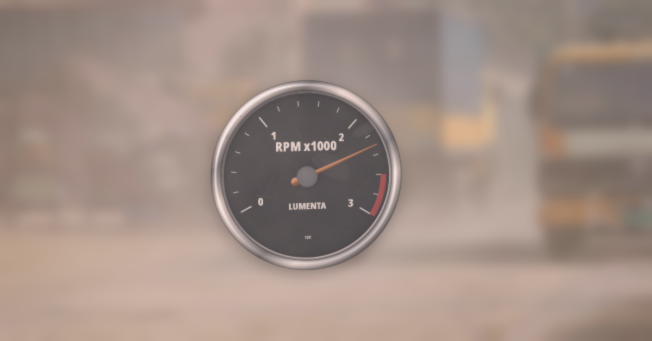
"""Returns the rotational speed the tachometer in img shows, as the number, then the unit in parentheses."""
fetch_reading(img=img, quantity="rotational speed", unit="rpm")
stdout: 2300 (rpm)
